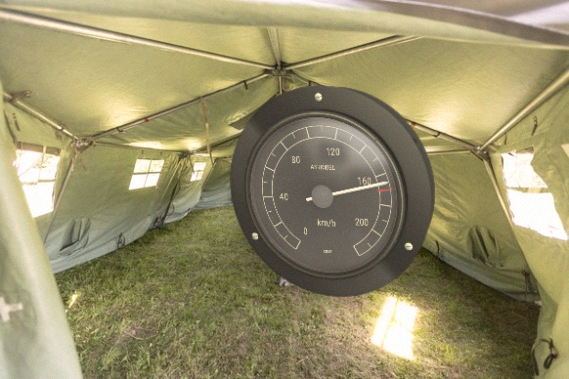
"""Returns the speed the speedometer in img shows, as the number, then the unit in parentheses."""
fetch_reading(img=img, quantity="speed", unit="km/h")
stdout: 165 (km/h)
